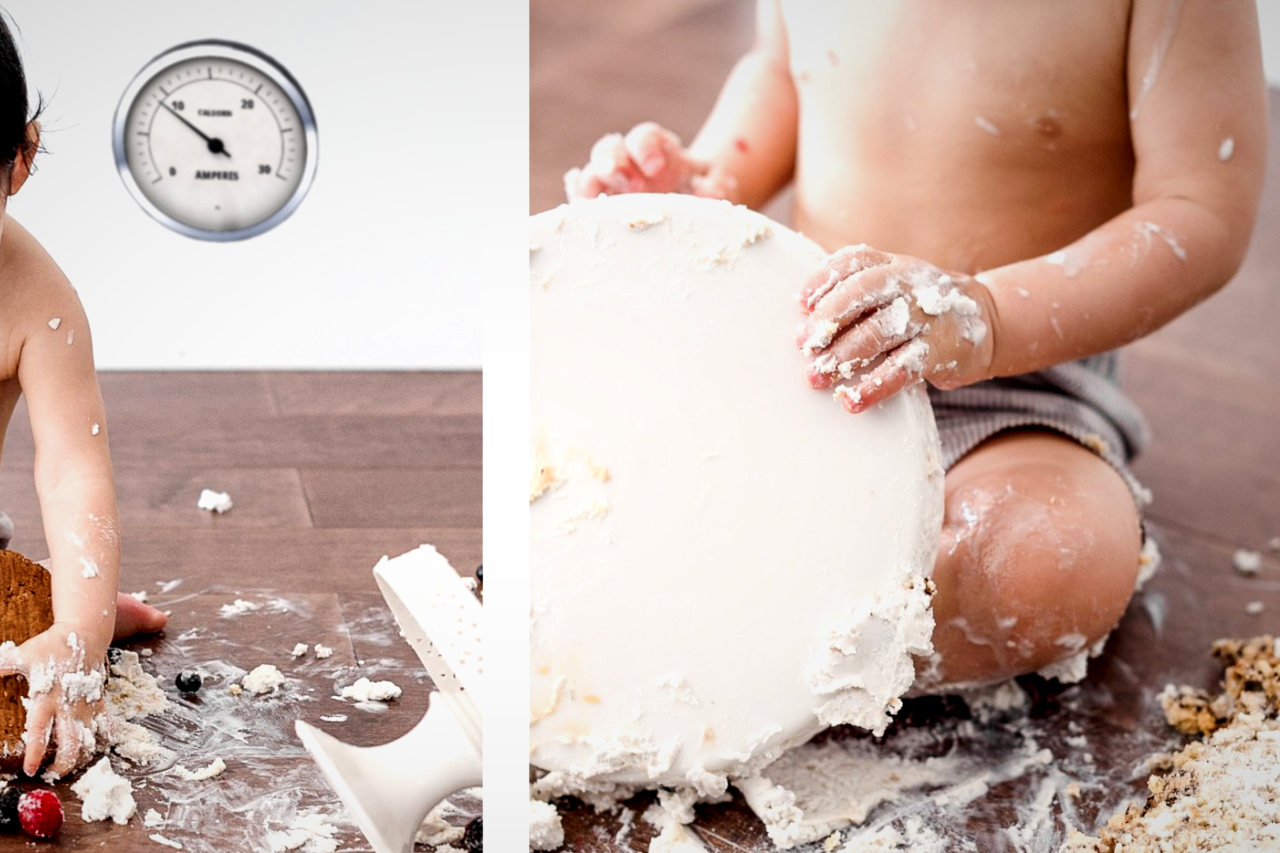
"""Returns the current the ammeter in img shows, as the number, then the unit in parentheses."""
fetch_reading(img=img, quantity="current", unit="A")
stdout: 9 (A)
